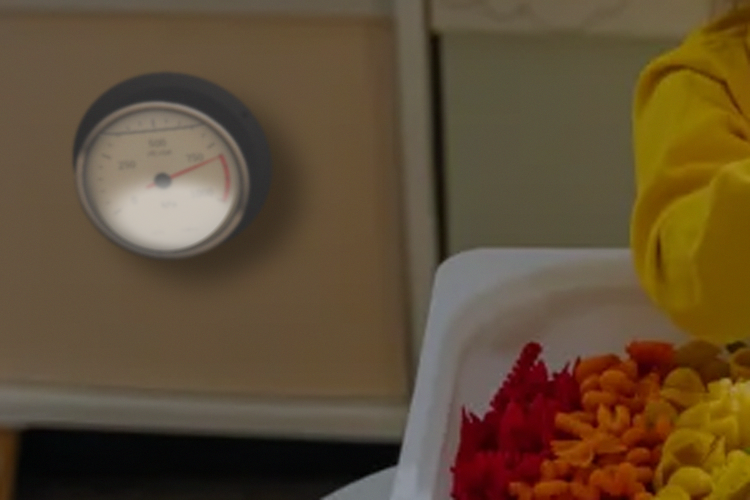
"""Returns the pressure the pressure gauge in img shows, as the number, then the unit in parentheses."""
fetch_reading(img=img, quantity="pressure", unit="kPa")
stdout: 800 (kPa)
